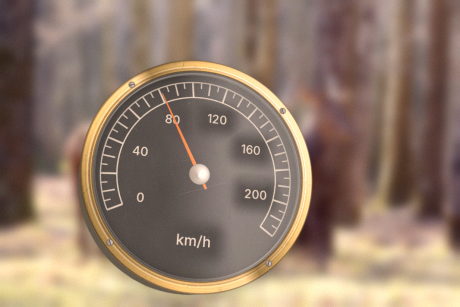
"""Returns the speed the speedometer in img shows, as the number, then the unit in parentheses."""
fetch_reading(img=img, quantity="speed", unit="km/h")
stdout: 80 (km/h)
